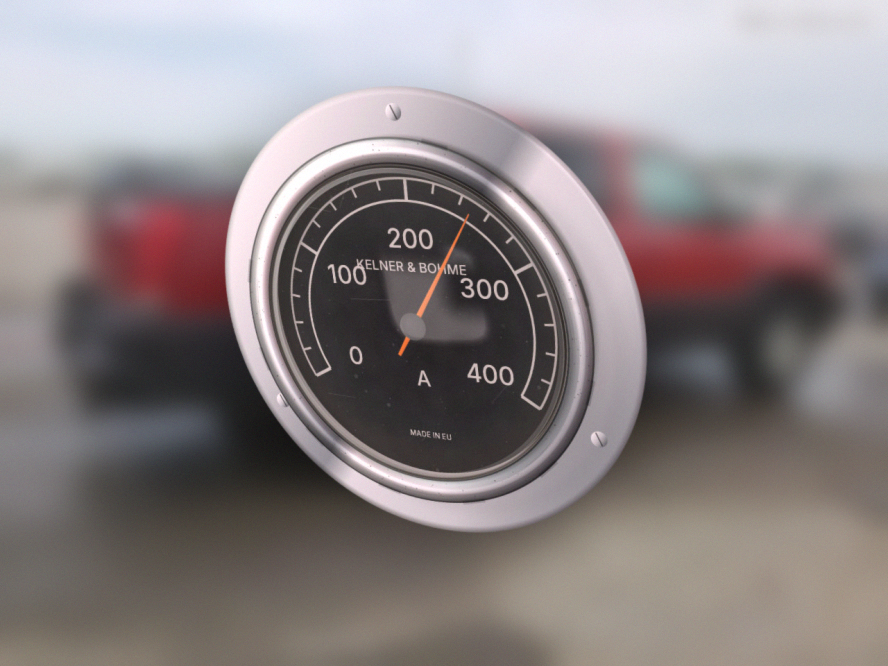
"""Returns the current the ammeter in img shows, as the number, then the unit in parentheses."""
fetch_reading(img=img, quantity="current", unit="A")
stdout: 250 (A)
